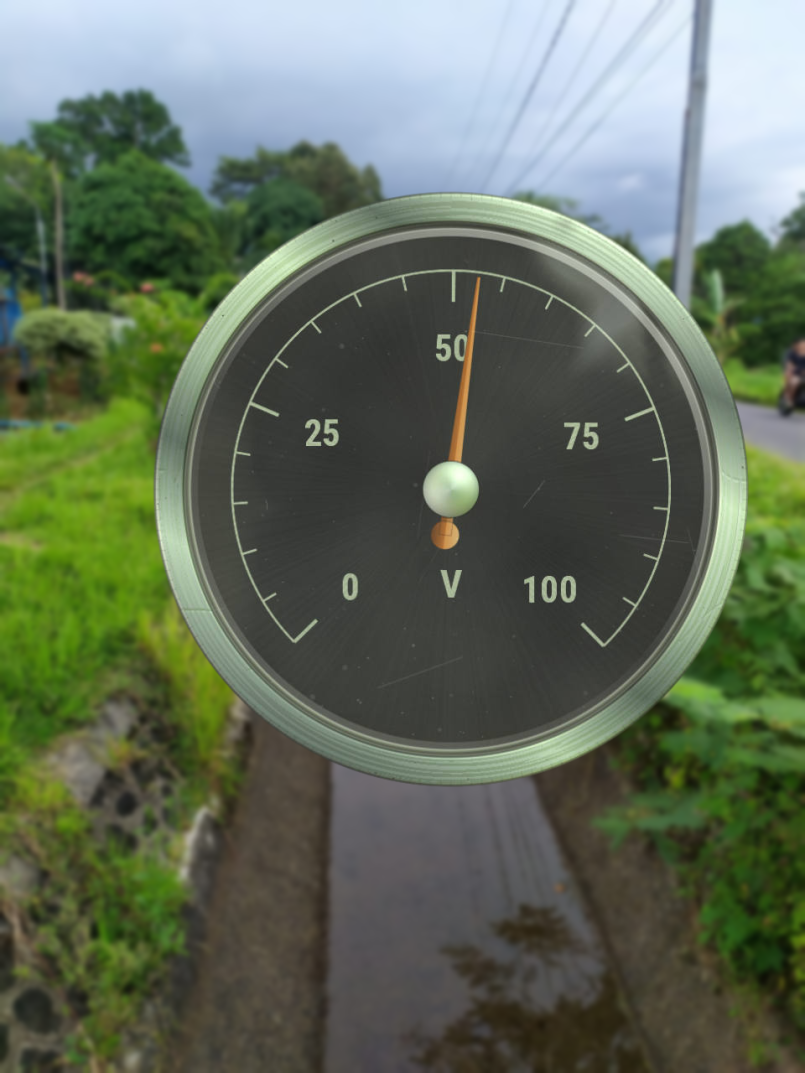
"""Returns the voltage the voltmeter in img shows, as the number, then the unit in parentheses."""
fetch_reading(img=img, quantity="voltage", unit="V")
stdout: 52.5 (V)
